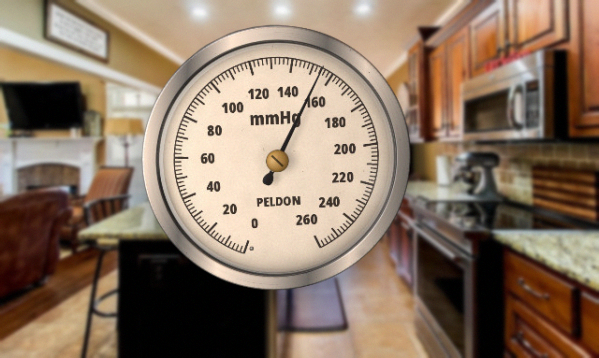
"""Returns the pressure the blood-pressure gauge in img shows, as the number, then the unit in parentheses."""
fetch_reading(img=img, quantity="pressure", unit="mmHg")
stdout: 154 (mmHg)
